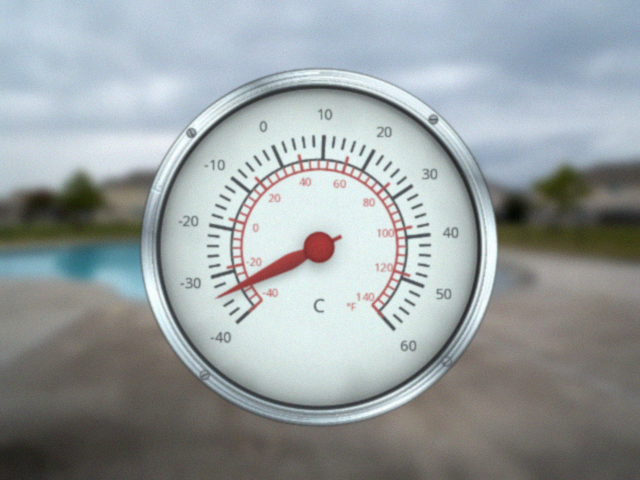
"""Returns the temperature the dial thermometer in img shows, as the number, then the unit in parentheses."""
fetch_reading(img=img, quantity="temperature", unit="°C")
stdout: -34 (°C)
